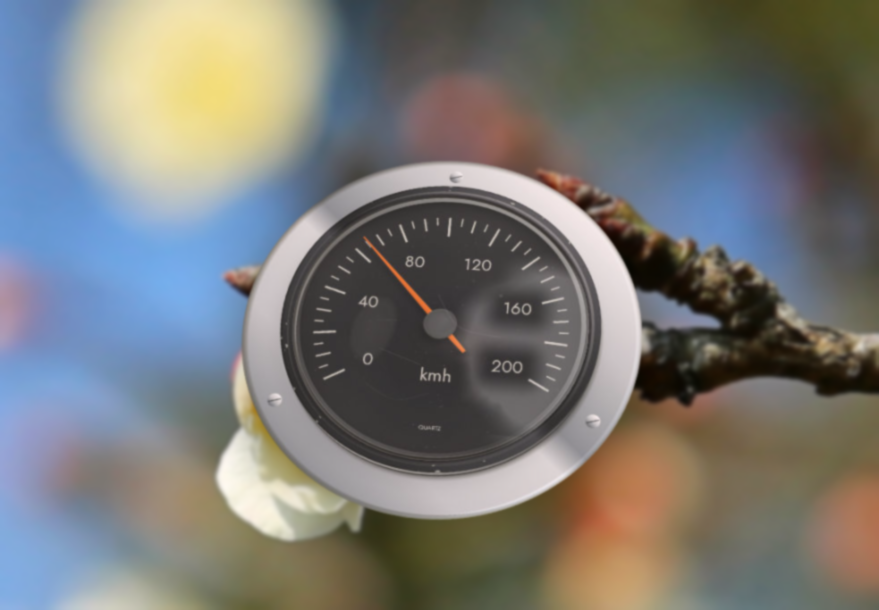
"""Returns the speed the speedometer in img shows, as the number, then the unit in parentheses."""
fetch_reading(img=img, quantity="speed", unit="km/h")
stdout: 65 (km/h)
